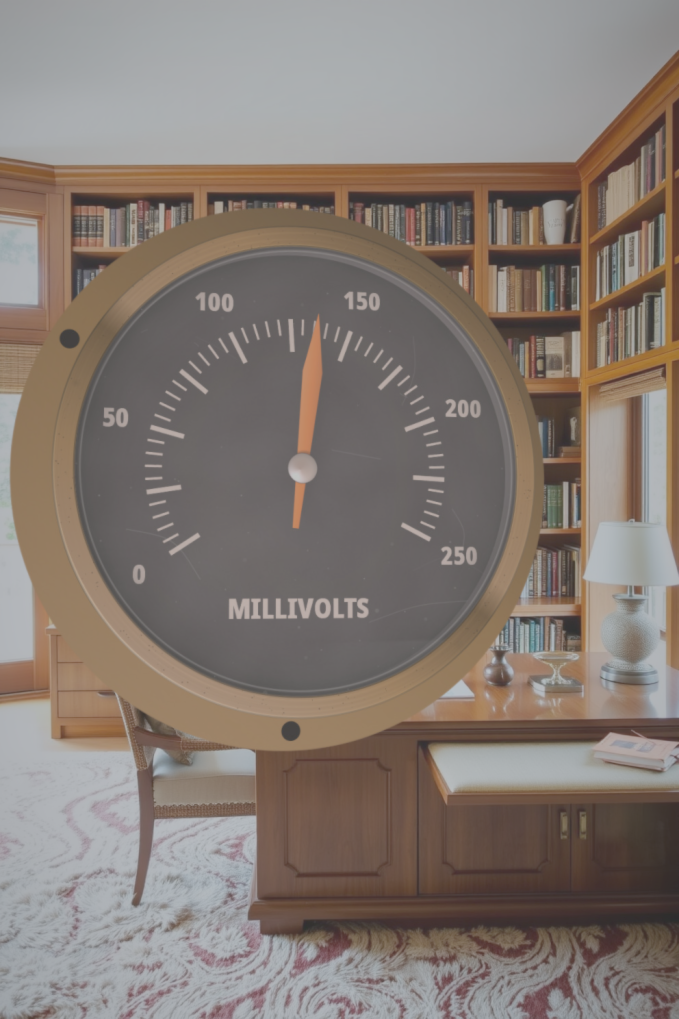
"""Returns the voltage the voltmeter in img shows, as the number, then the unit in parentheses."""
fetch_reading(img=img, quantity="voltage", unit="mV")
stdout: 135 (mV)
